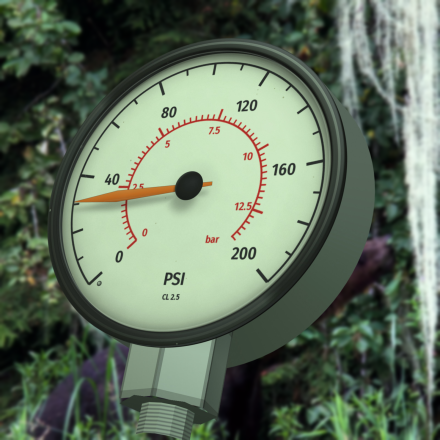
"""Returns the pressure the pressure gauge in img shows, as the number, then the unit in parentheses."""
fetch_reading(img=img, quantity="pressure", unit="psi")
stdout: 30 (psi)
